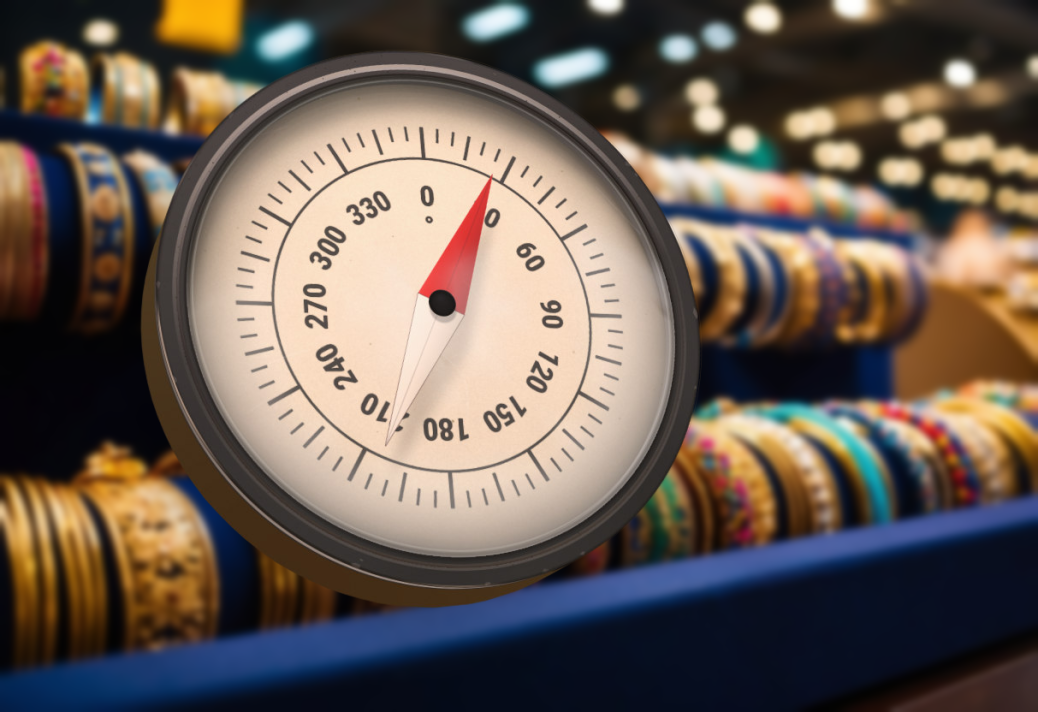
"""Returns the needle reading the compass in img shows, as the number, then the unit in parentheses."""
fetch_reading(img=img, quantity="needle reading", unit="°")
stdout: 25 (°)
